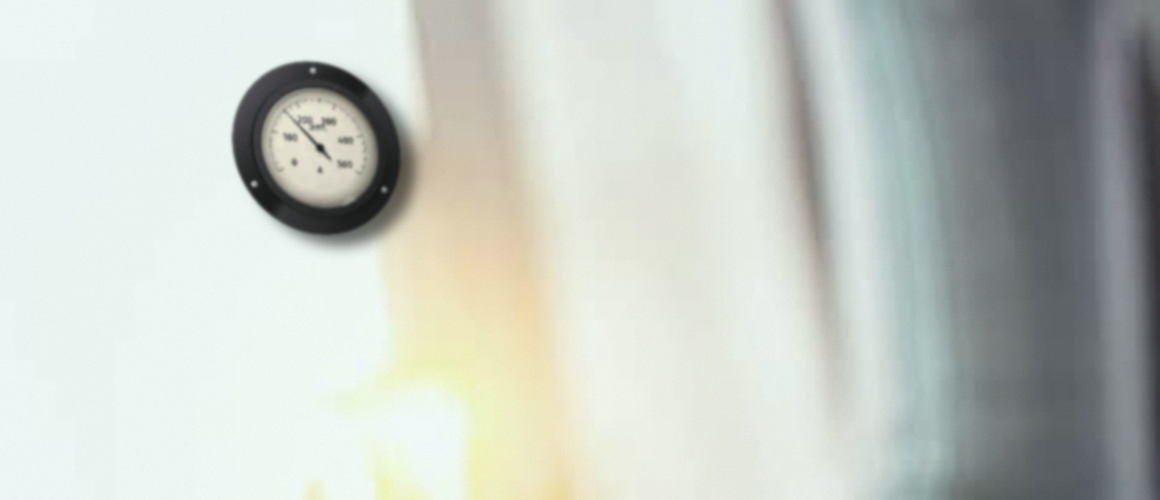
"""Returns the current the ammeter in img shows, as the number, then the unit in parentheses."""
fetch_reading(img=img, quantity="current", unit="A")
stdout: 160 (A)
